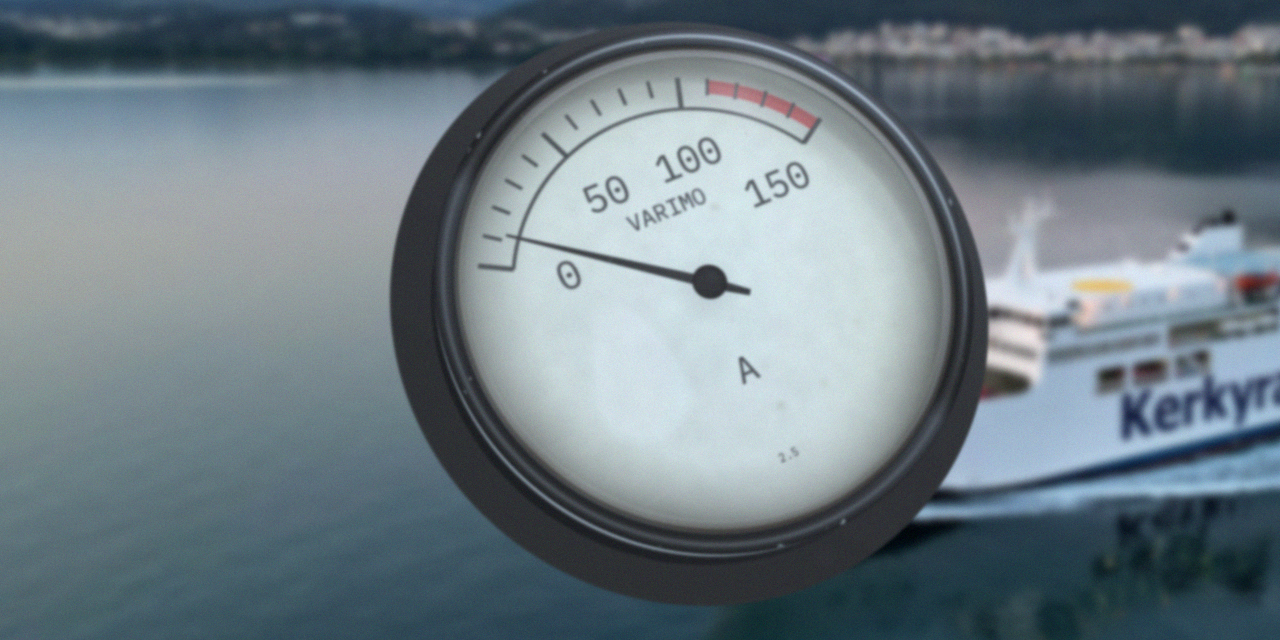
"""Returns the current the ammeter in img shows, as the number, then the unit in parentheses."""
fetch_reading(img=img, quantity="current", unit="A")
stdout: 10 (A)
